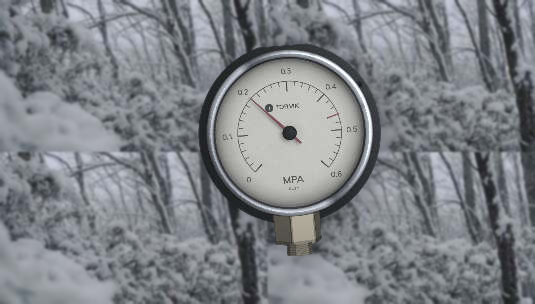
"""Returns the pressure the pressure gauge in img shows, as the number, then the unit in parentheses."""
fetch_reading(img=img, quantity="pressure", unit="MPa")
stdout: 0.2 (MPa)
